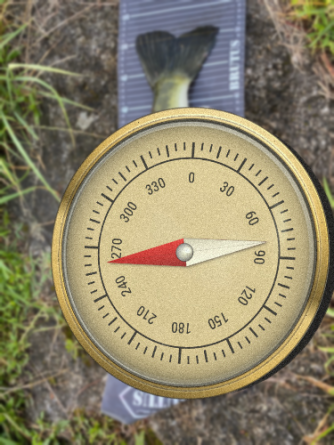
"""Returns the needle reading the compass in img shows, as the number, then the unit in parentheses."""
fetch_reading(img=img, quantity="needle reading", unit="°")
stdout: 260 (°)
